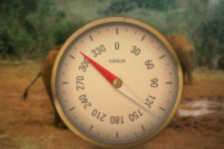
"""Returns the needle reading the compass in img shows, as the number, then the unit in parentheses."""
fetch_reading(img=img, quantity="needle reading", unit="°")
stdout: 310 (°)
